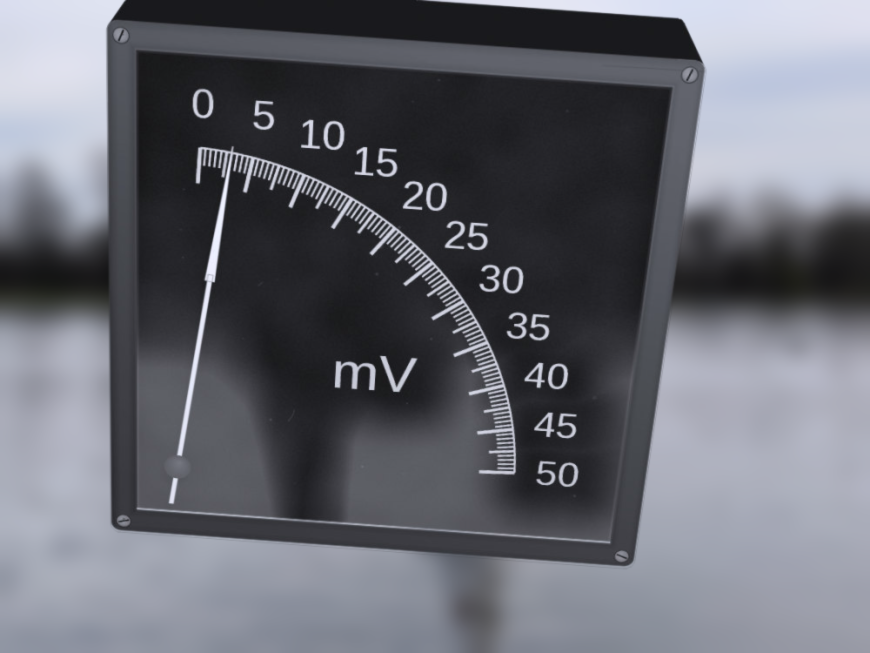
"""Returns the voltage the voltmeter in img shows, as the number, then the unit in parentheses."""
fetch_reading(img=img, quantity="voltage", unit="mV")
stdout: 3 (mV)
